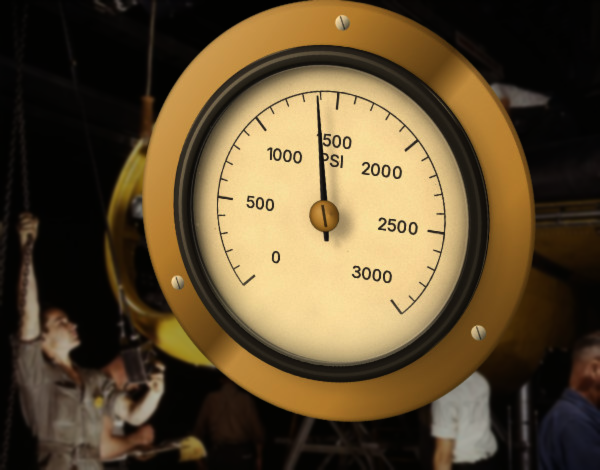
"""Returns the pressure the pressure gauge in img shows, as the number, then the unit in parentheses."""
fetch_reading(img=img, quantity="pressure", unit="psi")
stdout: 1400 (psi)
